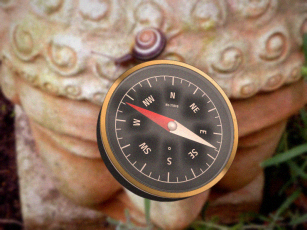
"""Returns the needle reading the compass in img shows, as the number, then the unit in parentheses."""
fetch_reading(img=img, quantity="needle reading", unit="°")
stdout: 290 (°)
